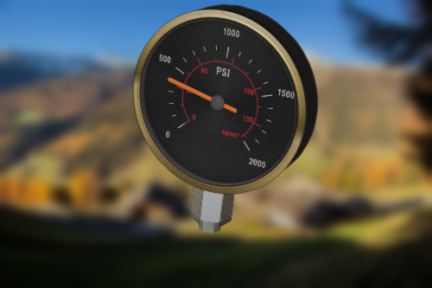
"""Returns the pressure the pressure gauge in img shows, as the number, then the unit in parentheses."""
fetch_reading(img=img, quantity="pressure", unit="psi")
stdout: 400 (psi)
